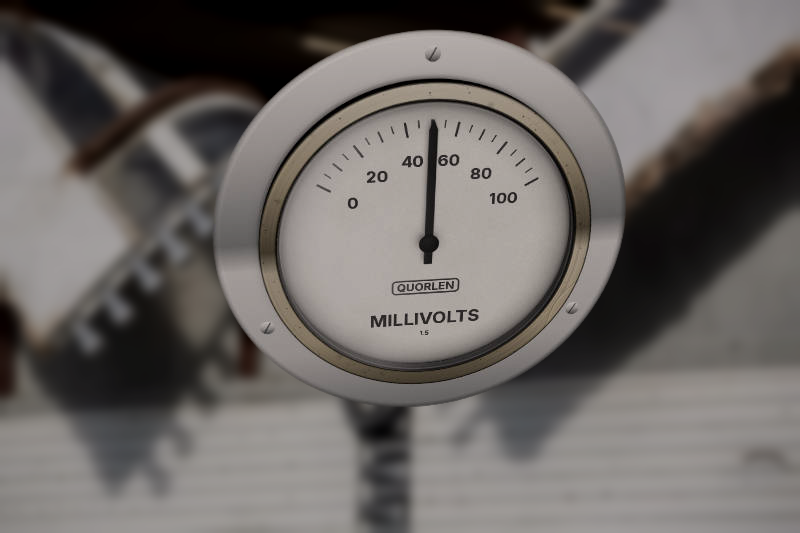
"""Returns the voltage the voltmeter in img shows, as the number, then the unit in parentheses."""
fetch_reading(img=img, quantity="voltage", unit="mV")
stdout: 50 (mV)
